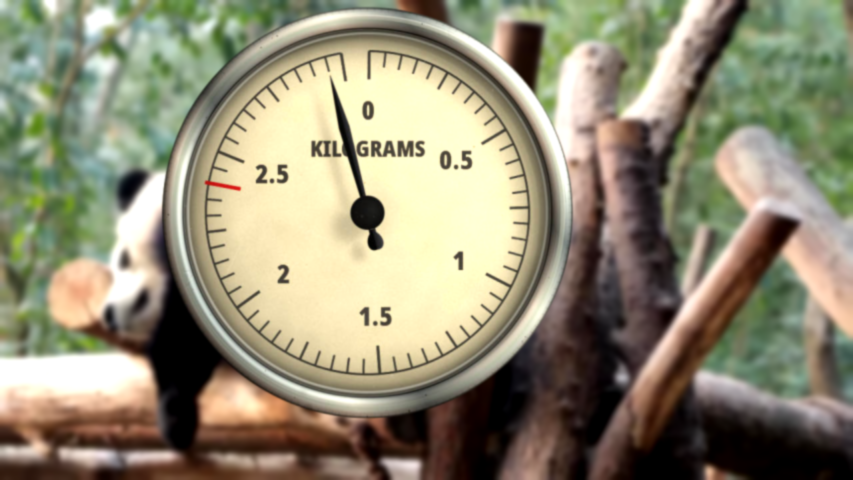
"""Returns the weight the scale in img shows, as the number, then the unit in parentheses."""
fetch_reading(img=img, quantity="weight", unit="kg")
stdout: 2.95 (kg)
